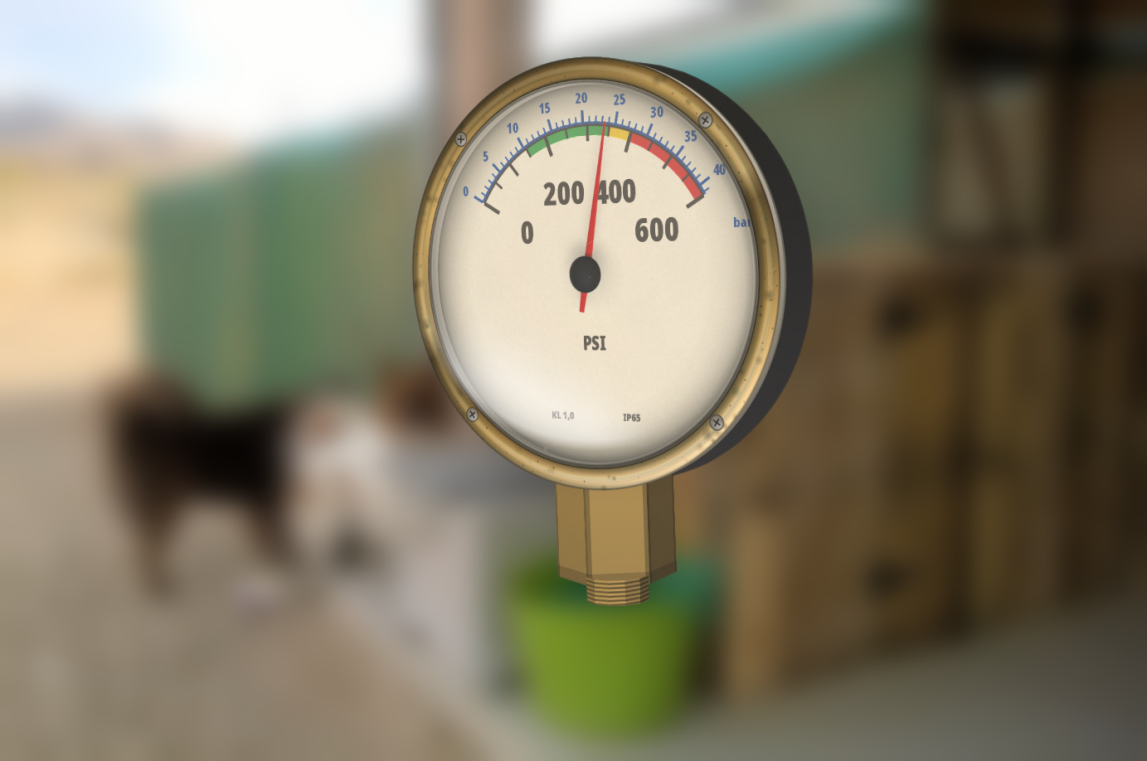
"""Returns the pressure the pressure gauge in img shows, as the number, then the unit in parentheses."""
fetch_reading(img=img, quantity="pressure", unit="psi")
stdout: 350 (psi)
